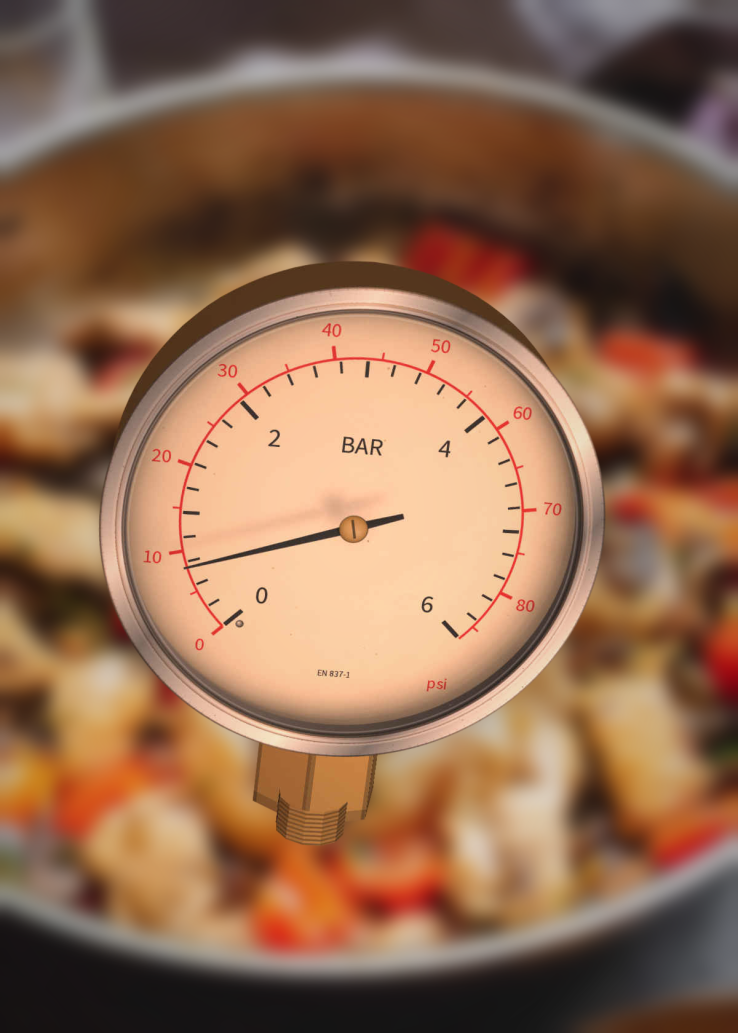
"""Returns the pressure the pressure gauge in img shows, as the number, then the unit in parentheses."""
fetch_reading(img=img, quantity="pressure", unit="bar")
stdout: 0.6 (bar)
